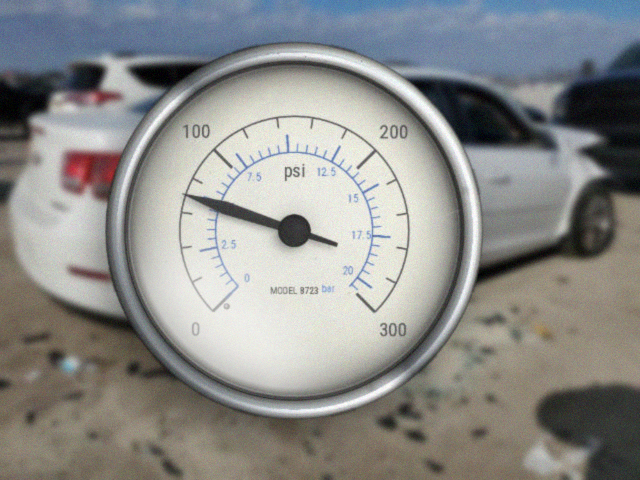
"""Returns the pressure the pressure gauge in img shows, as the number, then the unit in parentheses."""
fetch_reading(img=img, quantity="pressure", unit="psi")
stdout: 70 (psi)
